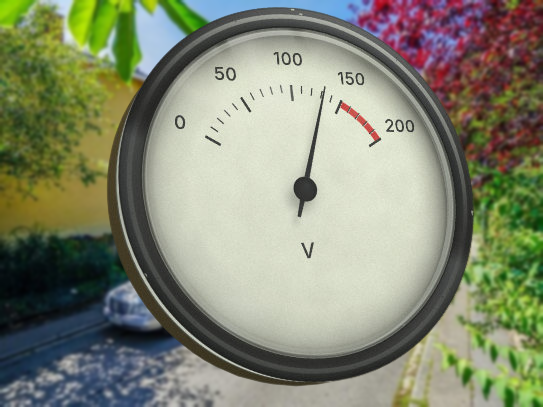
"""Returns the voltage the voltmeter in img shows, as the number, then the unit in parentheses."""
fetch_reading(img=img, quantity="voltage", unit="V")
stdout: 130 (V)
